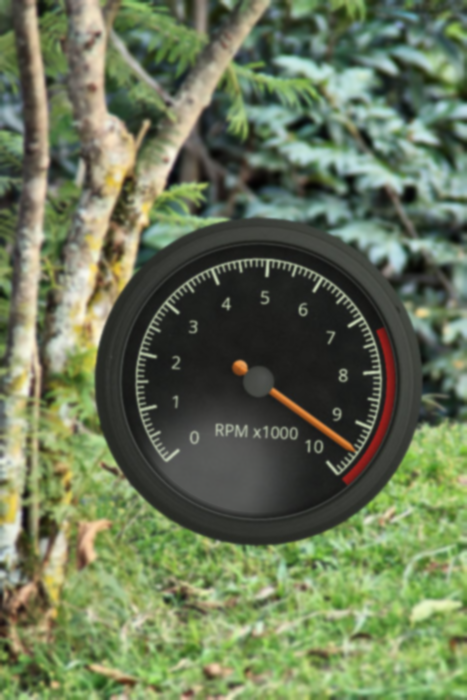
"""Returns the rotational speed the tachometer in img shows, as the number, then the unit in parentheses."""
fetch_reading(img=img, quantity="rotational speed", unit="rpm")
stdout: 9500 (rpm)
